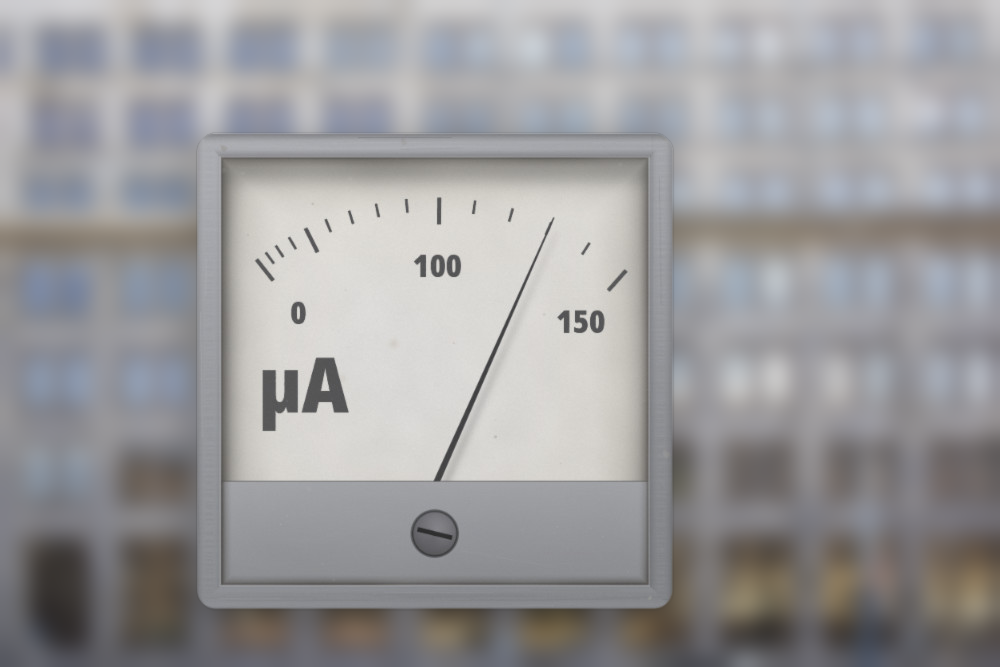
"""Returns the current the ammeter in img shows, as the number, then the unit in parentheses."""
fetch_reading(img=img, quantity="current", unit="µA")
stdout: 130 (µA)
